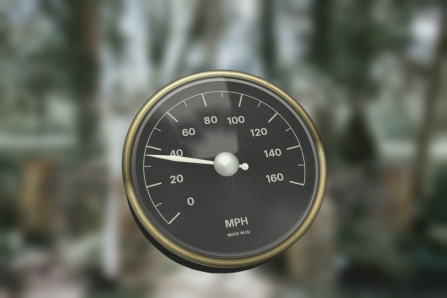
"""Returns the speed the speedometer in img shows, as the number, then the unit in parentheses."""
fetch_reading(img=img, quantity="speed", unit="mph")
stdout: 35 (mph)
